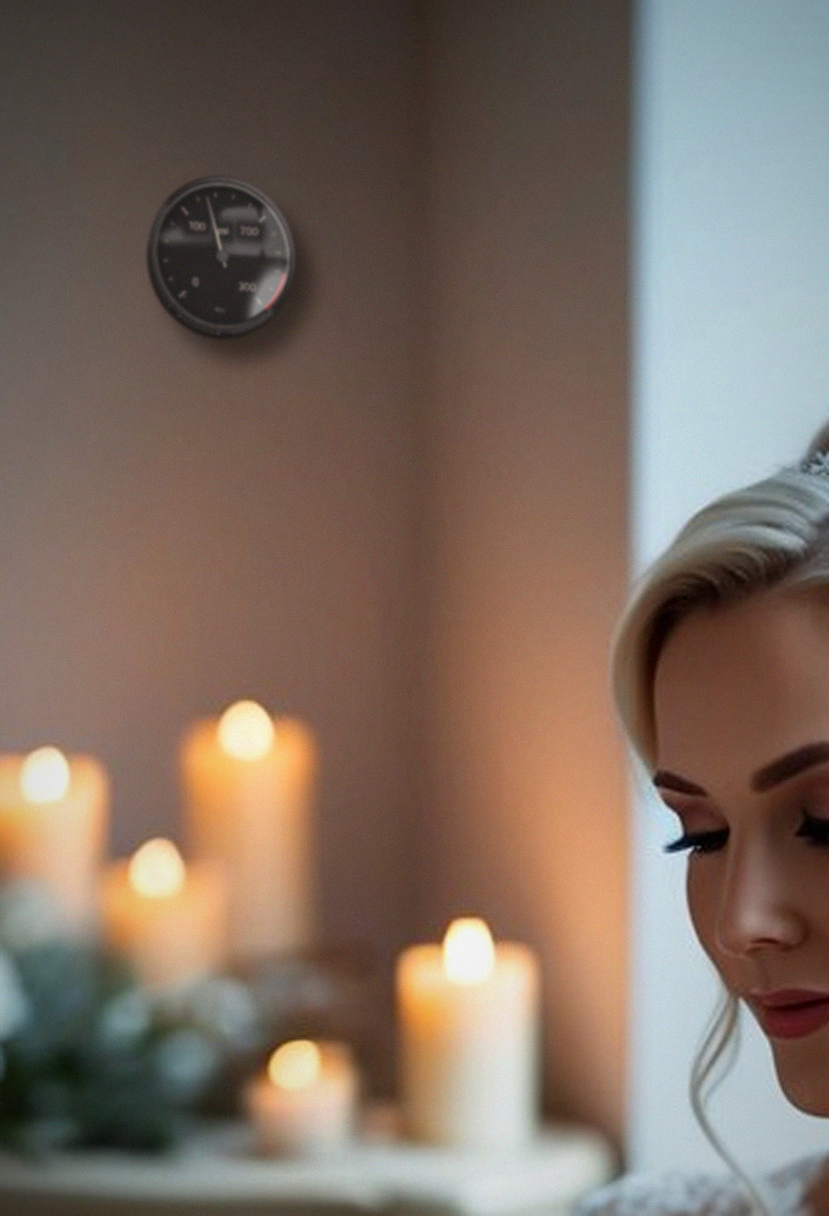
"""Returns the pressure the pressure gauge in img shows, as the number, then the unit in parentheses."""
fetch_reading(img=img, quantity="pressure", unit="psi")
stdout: 130 (psi)
